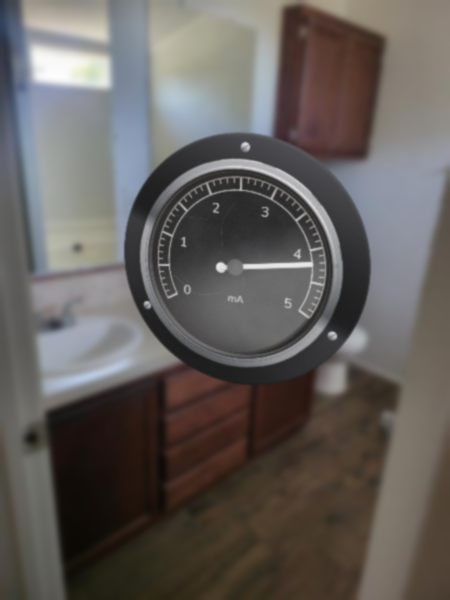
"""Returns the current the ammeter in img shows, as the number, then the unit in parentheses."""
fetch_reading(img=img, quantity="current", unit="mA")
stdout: 4.2 (mA)
